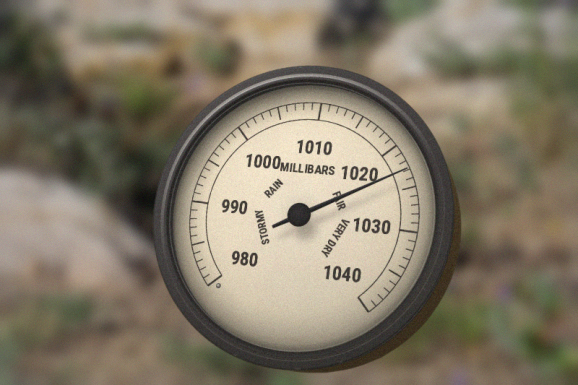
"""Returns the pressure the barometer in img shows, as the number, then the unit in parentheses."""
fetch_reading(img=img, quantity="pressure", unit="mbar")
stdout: 1023 (mbar)
